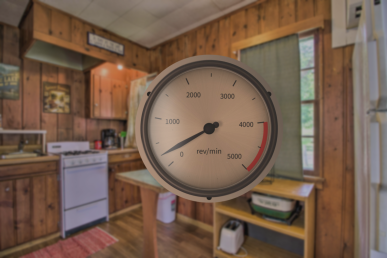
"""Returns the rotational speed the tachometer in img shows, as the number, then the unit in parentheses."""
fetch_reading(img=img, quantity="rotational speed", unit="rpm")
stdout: 250 (rpm)
